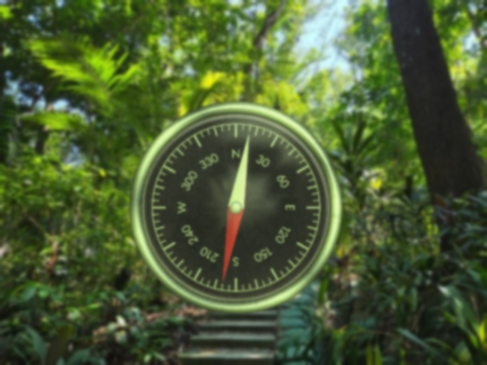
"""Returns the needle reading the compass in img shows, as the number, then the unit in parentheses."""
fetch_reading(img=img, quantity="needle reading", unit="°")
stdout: 190 (°)
